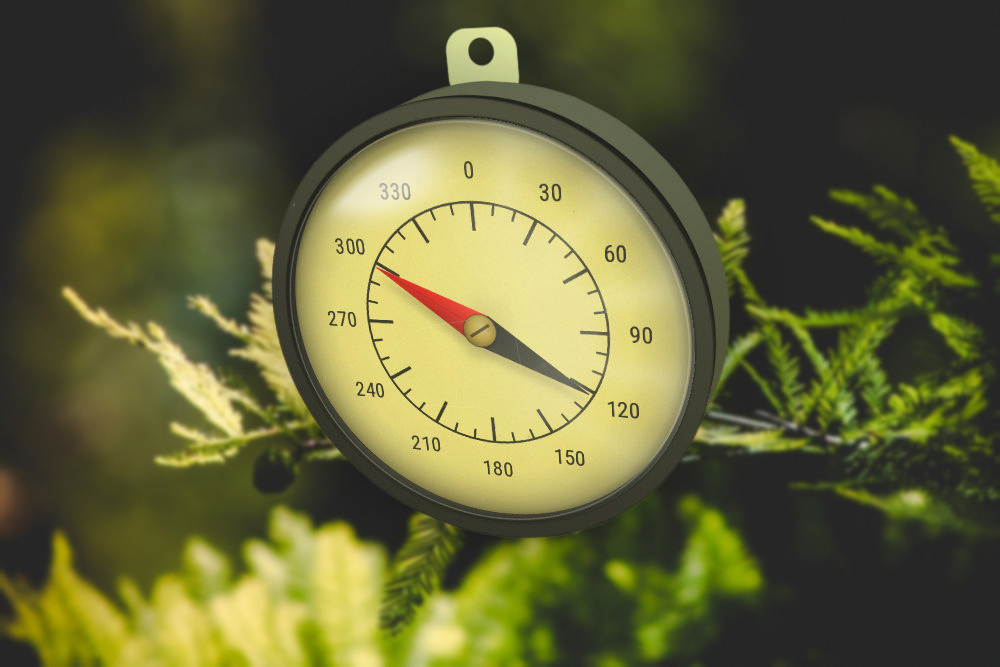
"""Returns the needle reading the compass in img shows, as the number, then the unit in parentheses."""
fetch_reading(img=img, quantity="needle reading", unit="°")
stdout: 300 (°)
